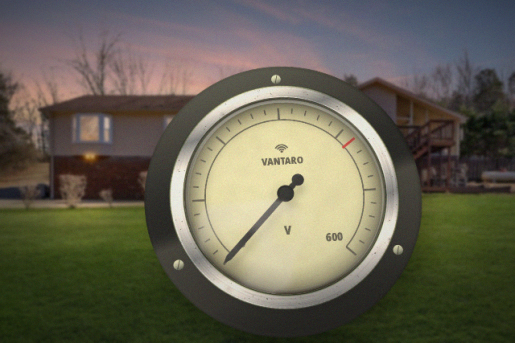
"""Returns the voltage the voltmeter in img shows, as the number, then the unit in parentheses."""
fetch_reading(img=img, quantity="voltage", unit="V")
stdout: 0 (V)
